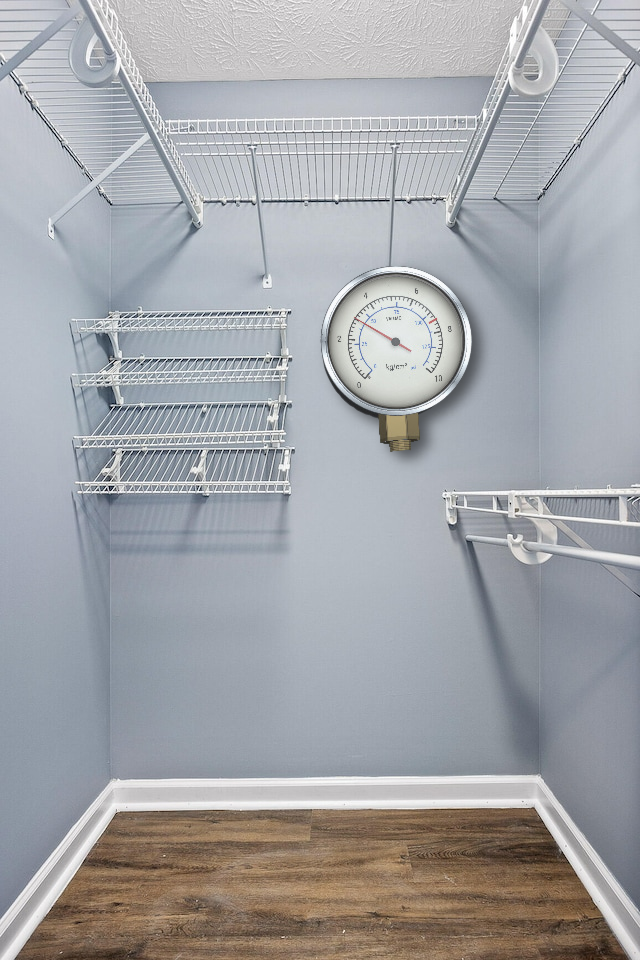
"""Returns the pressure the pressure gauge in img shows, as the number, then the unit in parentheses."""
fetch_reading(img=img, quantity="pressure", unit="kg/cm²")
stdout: 3 (kg/cm²)
